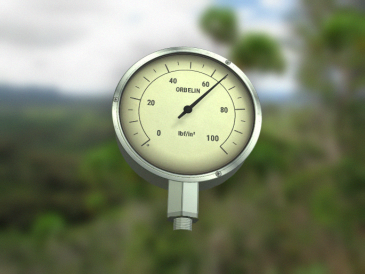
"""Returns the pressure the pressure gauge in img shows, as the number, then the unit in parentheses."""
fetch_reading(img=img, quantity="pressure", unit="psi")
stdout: 65 (psi)
